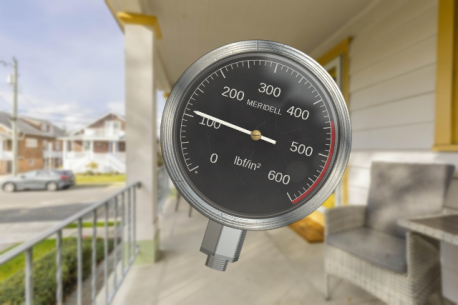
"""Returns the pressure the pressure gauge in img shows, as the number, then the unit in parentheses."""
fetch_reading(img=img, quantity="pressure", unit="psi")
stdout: 110 (psi)
